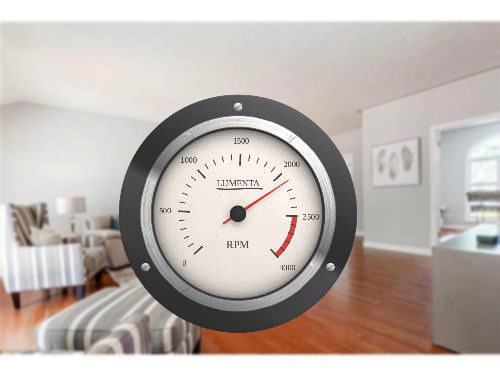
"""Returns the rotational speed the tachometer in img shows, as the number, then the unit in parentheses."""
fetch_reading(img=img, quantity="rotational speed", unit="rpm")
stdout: 2100 (rpm)
